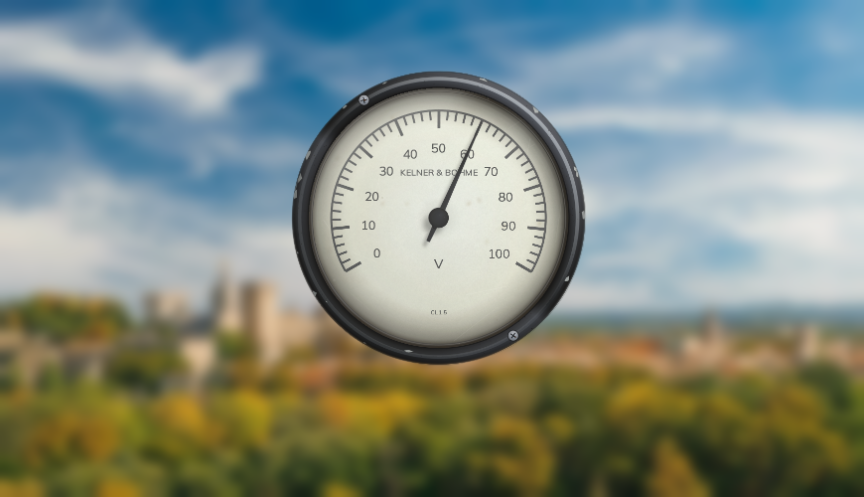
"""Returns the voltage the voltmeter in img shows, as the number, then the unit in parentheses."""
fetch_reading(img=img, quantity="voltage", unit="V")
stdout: 60 (V)
